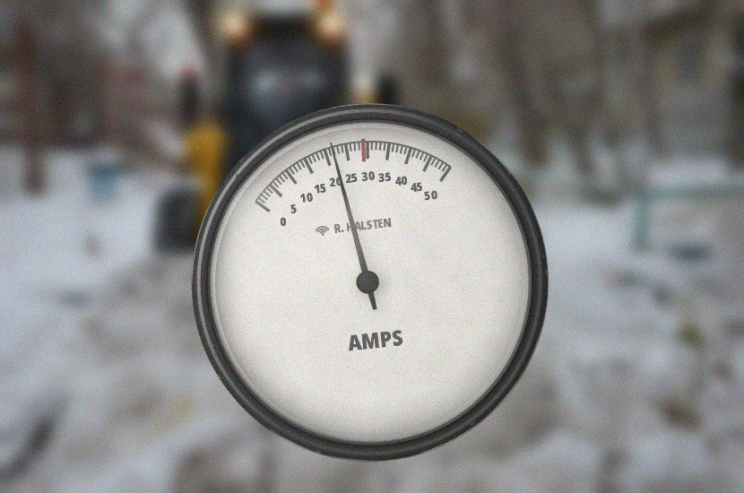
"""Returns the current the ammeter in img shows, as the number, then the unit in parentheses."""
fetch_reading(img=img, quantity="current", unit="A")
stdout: 22 (A)
